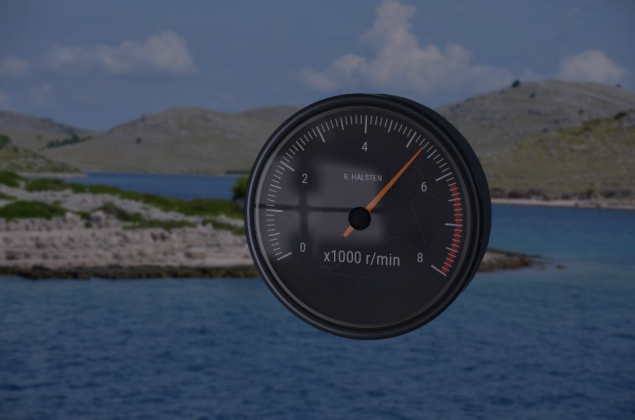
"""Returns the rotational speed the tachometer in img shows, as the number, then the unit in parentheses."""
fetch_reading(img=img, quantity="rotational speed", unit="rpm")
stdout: 5300 (rpm)
